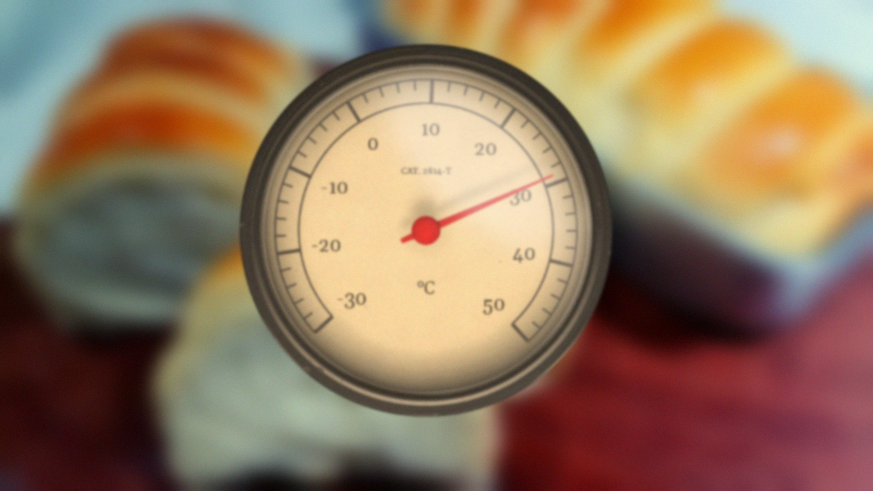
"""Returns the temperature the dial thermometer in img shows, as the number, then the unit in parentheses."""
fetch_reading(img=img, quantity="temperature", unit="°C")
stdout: 29 (°C)
